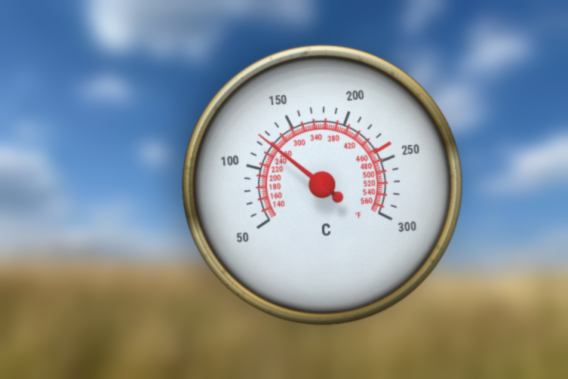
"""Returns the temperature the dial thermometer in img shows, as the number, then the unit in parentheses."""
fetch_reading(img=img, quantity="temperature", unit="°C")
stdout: 125 (°C)
